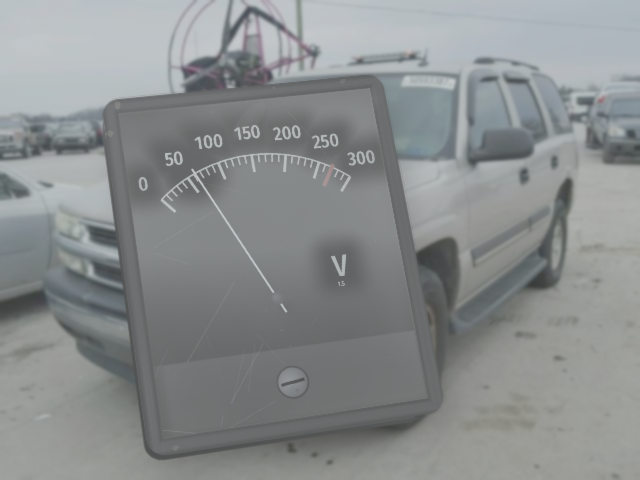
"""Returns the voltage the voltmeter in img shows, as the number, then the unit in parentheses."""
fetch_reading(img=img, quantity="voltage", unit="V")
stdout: 60 (V)
